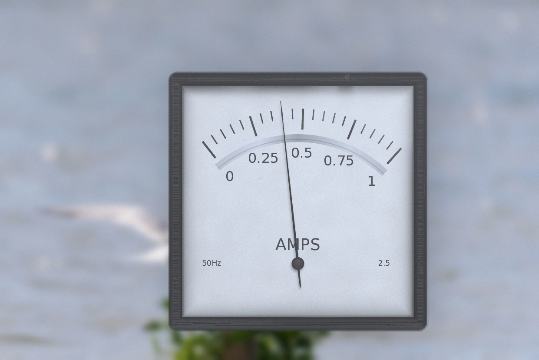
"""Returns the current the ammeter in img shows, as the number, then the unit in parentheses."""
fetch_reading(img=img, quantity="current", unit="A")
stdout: 0.4 (A)
